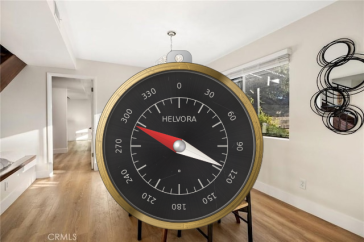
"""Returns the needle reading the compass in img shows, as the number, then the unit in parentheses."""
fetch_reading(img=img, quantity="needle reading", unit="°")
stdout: 295 (°)
